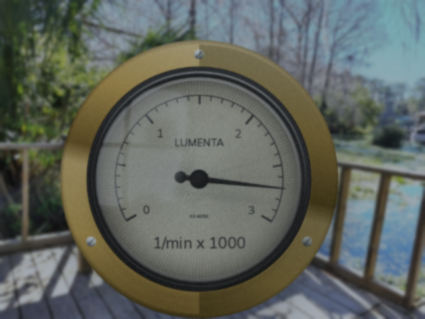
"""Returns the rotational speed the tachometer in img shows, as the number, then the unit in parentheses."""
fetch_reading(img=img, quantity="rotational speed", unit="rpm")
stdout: 2700 (rpm)
